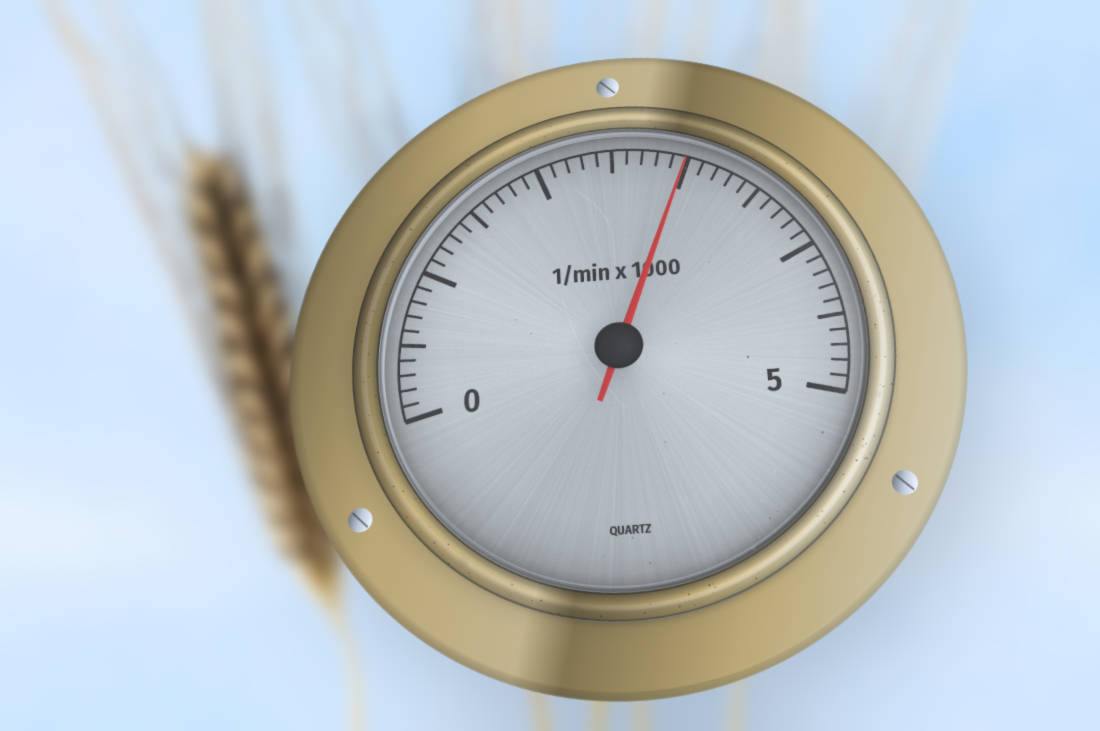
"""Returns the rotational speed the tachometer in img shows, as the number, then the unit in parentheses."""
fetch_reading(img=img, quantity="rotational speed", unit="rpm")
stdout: 3000 (rpm)
